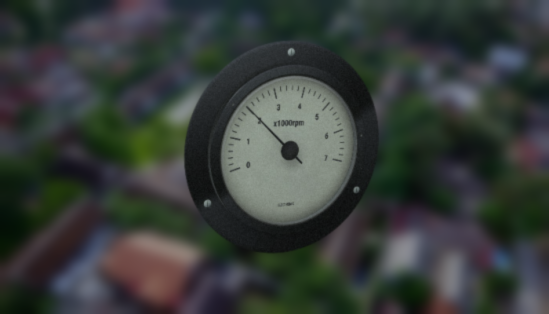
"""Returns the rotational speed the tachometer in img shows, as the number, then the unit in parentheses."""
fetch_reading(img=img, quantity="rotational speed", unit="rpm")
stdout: 2000 (rpm)
